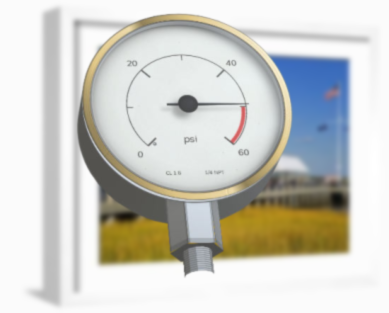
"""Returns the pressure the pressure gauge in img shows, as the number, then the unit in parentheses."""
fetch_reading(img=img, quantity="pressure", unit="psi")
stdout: 50 (psi)
